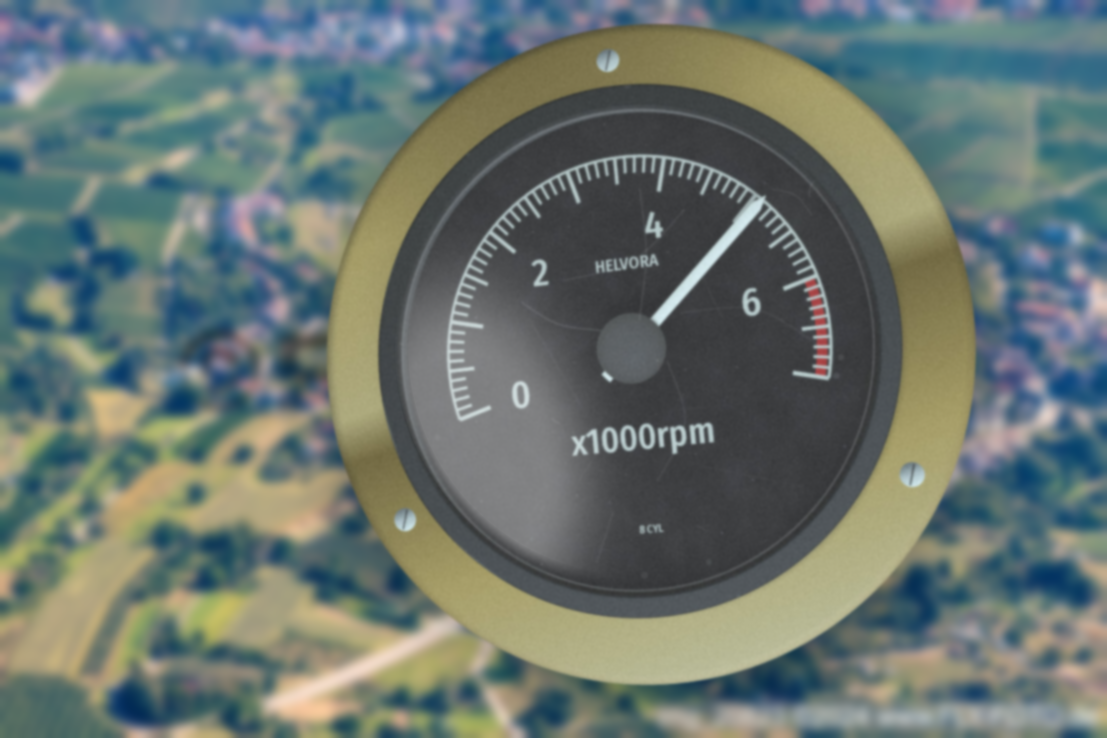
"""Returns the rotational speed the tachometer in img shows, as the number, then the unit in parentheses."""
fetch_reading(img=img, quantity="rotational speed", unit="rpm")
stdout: 5100 (rpm)
